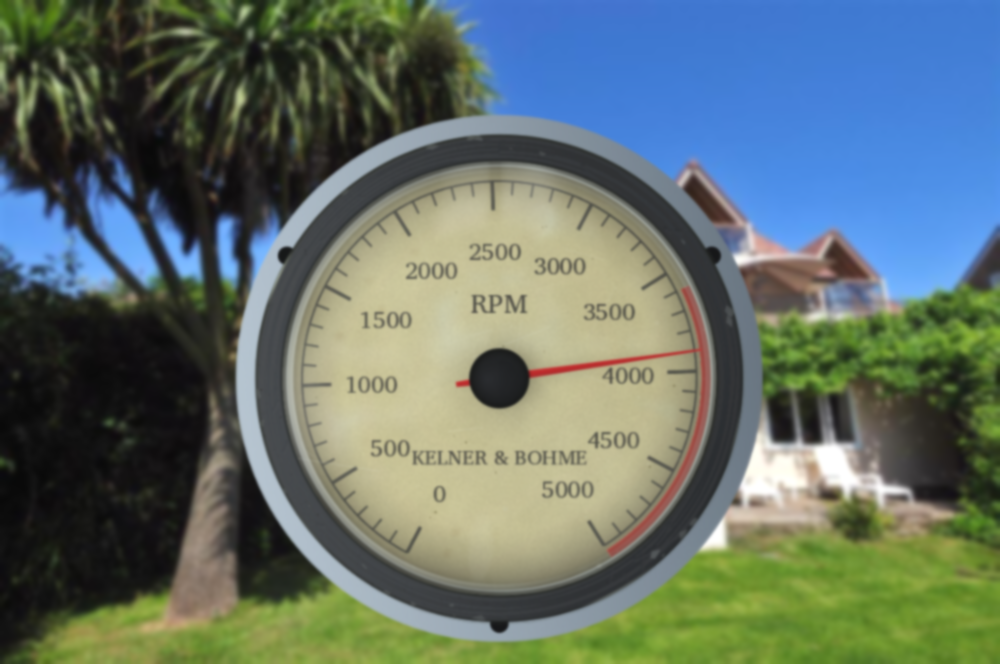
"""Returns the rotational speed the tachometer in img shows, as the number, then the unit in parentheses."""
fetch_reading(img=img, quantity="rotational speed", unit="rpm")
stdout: 3900 (rpm)
